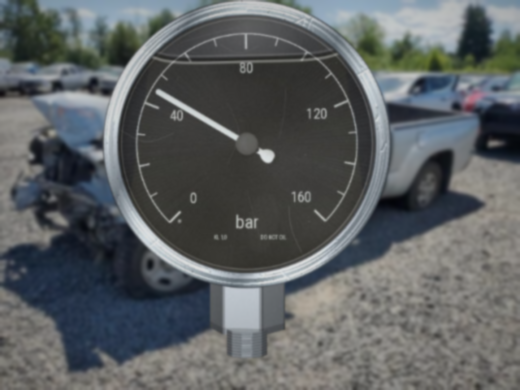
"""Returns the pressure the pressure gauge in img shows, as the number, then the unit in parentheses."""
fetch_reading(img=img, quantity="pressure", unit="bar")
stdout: 45 (bar)
